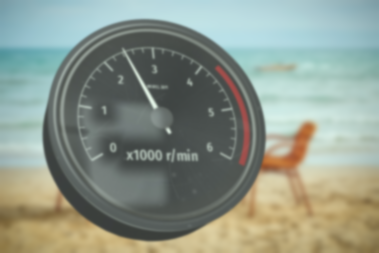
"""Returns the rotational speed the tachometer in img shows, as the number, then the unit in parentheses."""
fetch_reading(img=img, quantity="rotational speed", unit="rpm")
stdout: 2400 (rpm)
